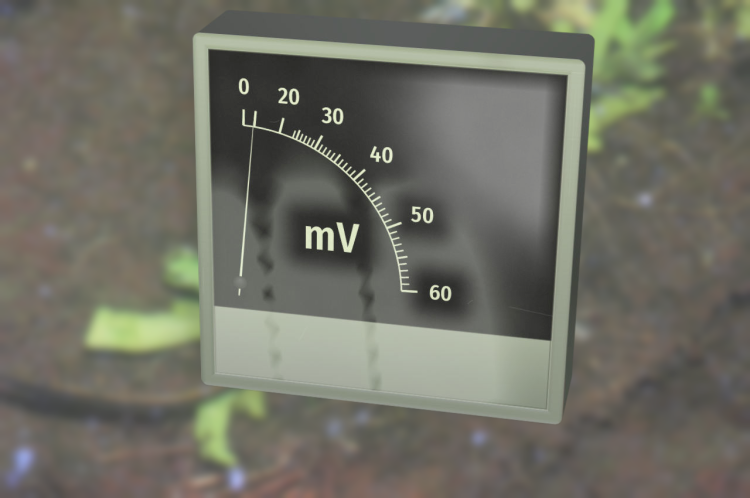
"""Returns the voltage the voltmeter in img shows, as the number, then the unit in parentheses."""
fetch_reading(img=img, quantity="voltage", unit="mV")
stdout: 10 (mV)
